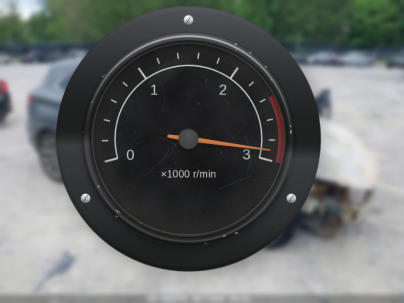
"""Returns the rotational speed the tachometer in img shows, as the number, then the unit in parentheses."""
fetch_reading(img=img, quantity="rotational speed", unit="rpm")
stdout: 2900 (rpm)
